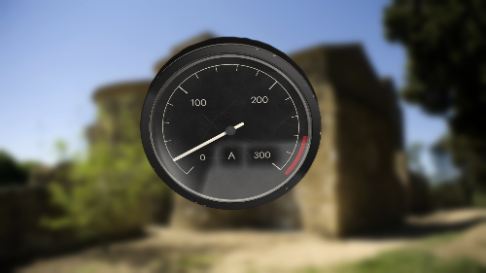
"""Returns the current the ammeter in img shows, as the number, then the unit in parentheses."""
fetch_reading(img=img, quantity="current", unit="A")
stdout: 20 (A)
